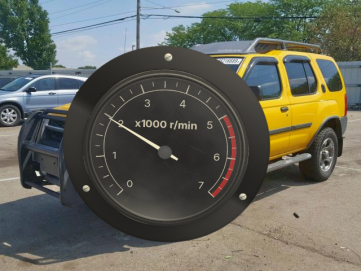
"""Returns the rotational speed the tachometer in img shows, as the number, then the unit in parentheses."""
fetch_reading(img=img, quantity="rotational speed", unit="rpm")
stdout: 2000 (rpm)
